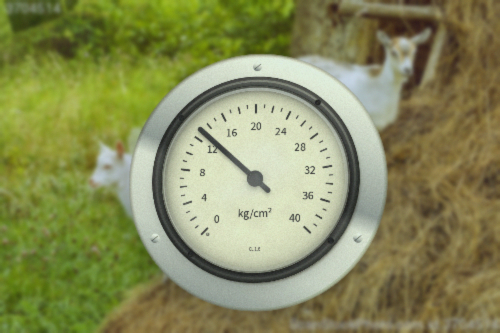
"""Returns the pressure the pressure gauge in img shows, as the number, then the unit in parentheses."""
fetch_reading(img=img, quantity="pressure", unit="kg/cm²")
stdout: 13 (kg/cm²)
